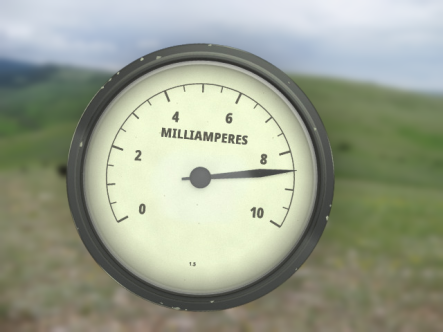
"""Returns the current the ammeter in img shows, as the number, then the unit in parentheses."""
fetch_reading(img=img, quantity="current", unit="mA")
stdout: 8.5 (mA)
